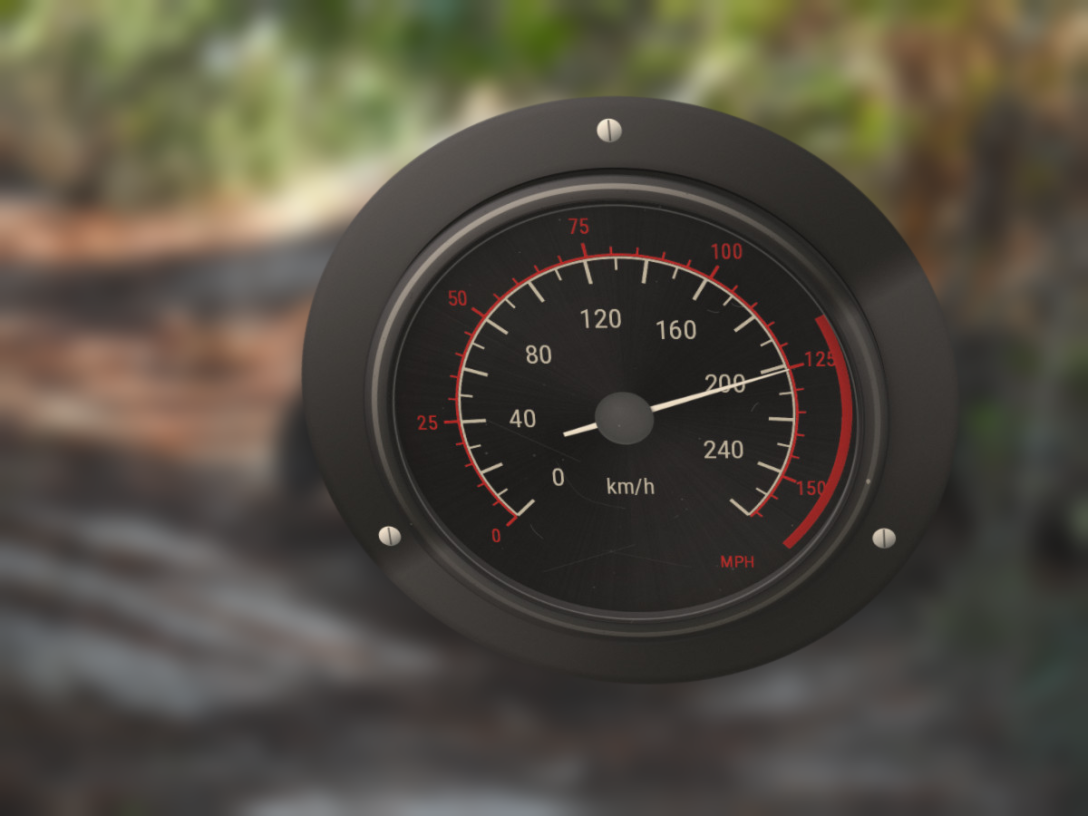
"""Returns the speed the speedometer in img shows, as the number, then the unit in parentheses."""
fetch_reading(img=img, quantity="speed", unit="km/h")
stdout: 200 (km/h)
